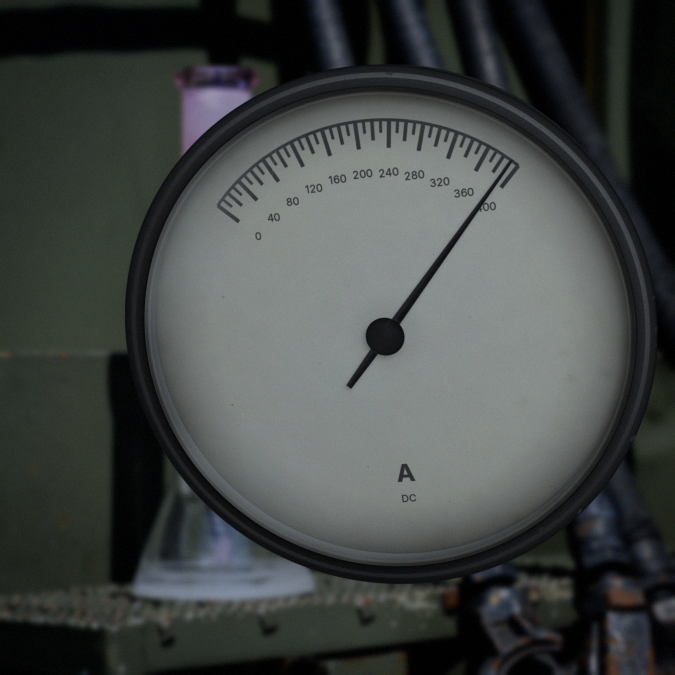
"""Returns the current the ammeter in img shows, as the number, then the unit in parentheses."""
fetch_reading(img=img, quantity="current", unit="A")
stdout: 390 (A)
